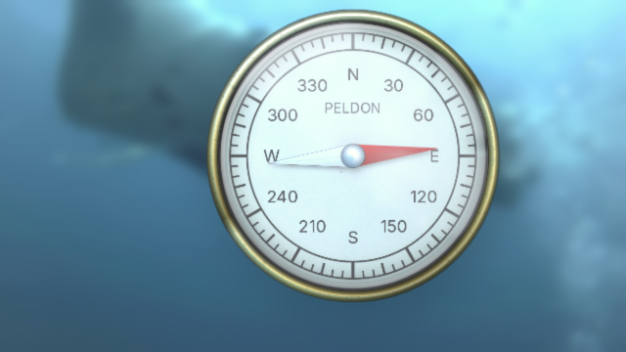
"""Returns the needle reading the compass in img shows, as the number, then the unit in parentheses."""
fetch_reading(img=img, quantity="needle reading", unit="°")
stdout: 85 (°)
